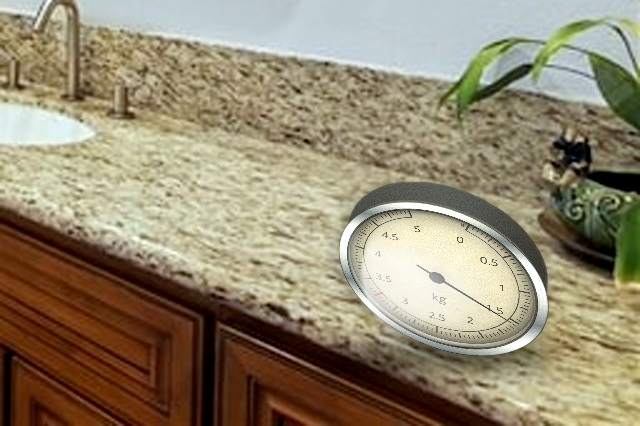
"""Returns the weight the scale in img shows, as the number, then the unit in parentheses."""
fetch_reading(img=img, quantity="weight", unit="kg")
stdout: 1.5 (kg)
